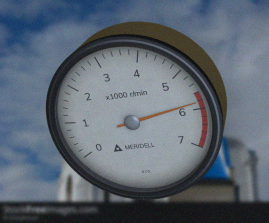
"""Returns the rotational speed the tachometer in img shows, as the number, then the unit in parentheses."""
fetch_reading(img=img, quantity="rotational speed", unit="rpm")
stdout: 5800 (rpm)
